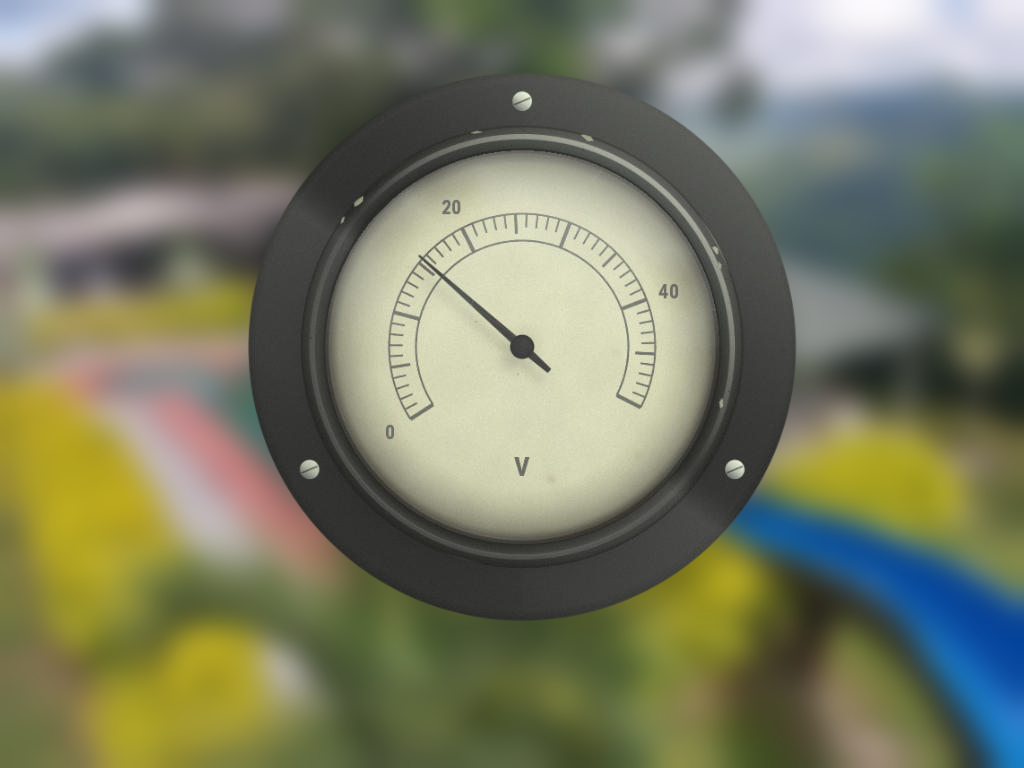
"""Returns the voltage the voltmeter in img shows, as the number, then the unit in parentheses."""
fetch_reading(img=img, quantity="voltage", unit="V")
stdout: 15.5 (V)
